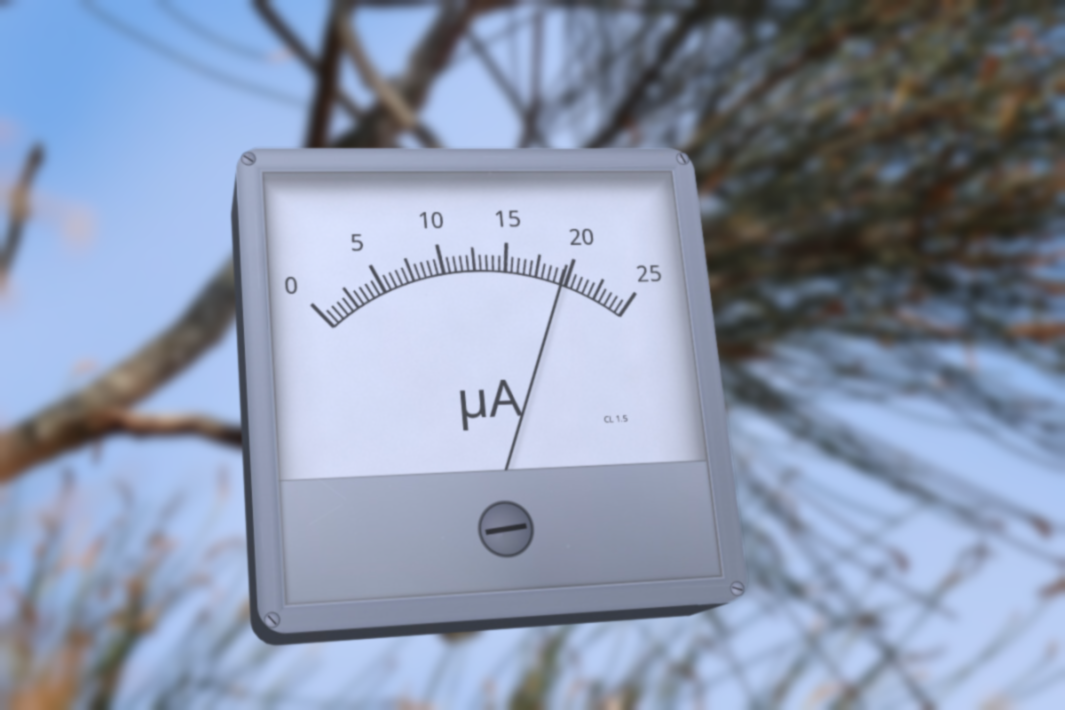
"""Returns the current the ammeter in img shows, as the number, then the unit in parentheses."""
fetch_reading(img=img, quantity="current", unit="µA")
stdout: 19.5 (µA)
